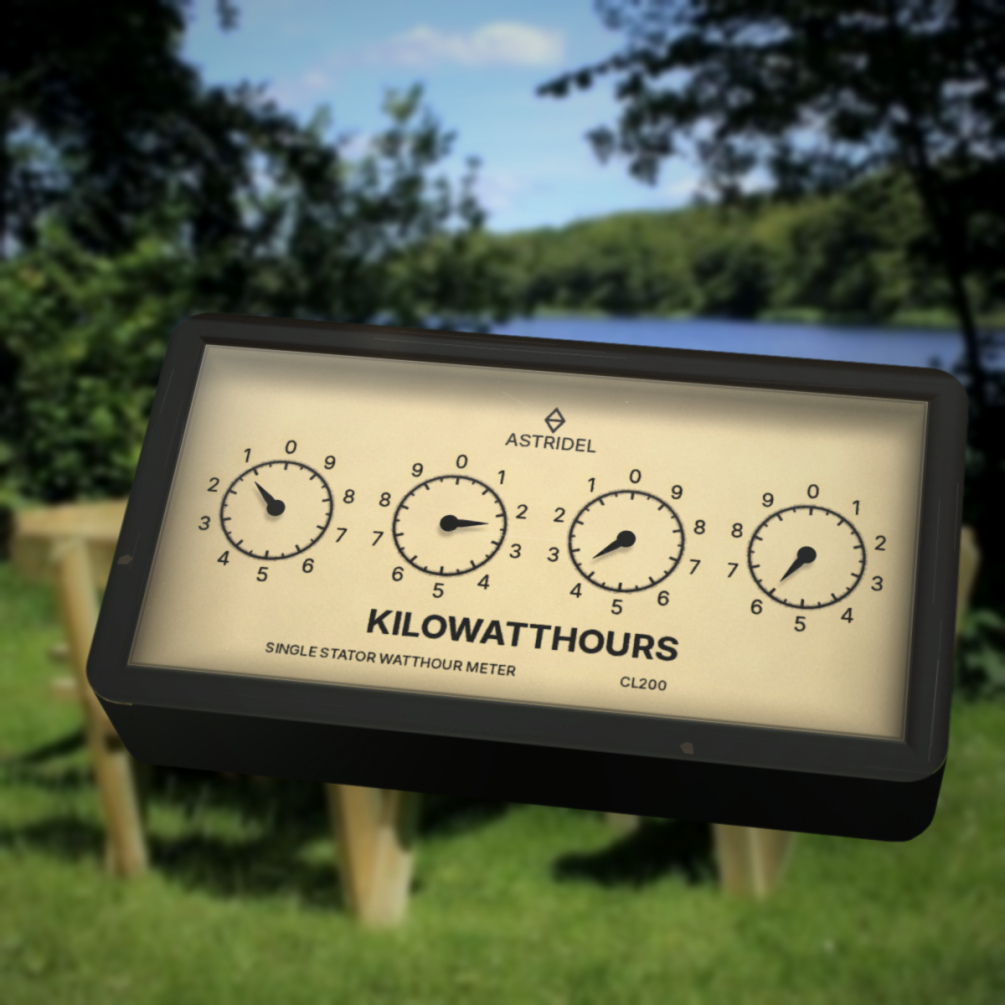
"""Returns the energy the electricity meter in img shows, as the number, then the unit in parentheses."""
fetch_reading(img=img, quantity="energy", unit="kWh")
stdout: 1236 (kWh)
